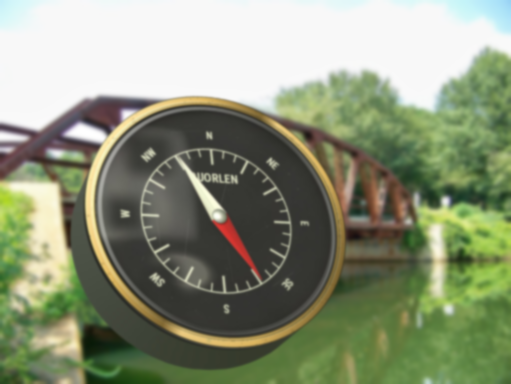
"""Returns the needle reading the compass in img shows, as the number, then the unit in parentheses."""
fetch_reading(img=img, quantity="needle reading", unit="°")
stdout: 150 (°)
